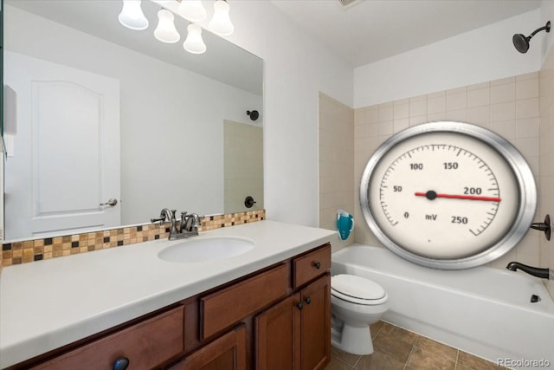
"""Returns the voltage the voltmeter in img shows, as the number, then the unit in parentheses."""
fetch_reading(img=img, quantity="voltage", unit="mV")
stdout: 210 (mV)
